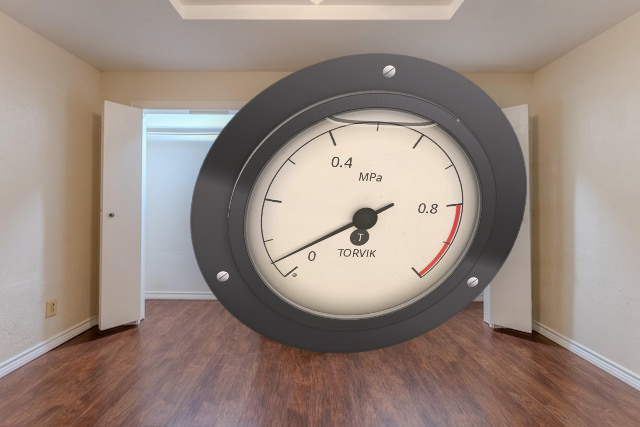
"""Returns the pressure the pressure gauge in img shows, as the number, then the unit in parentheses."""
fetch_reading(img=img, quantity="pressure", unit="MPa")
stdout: 0.05 (MPa)
